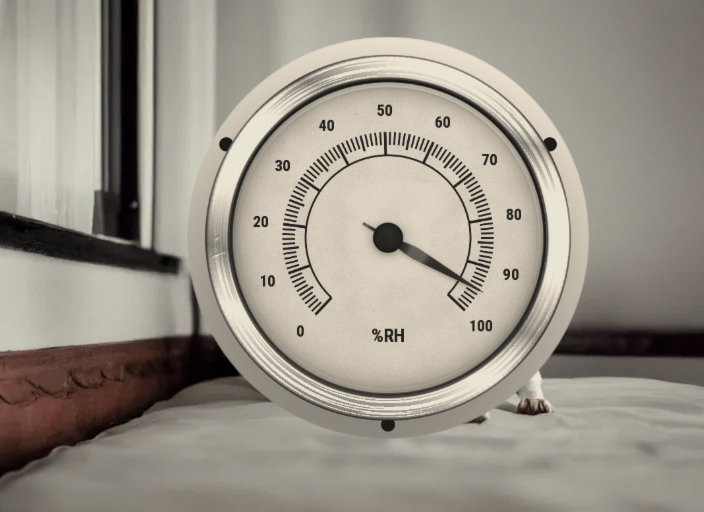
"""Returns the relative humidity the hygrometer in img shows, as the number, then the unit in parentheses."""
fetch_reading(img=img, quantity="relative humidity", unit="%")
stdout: 95 (%)
